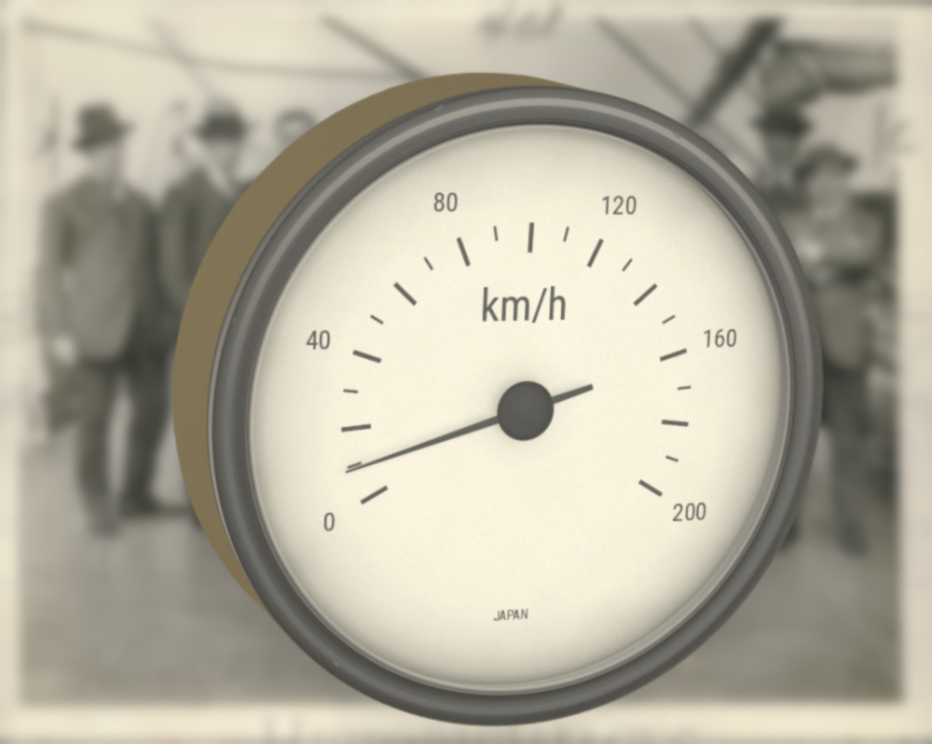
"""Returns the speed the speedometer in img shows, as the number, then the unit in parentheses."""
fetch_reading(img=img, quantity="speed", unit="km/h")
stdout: 10 (km/h)
